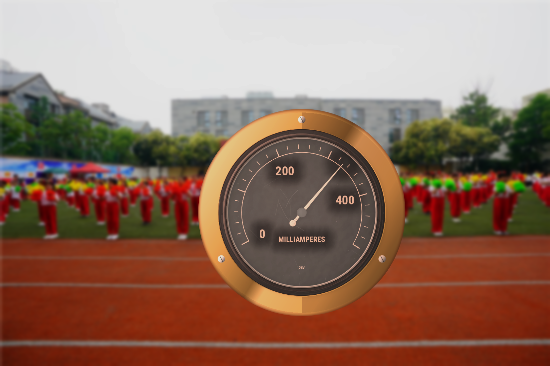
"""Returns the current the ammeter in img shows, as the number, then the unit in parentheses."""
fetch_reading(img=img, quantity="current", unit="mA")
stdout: 330 (mA)
